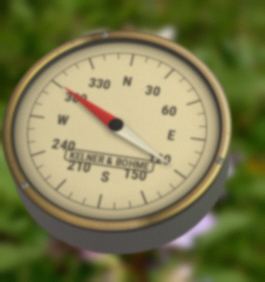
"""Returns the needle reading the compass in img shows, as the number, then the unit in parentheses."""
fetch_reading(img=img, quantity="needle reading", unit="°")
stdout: 300 (°)
